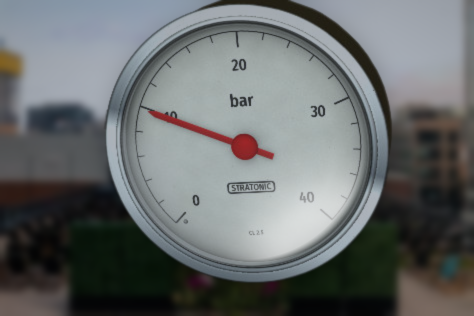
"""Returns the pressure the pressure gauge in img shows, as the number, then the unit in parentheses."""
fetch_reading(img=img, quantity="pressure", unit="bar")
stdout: 10 (bar)
